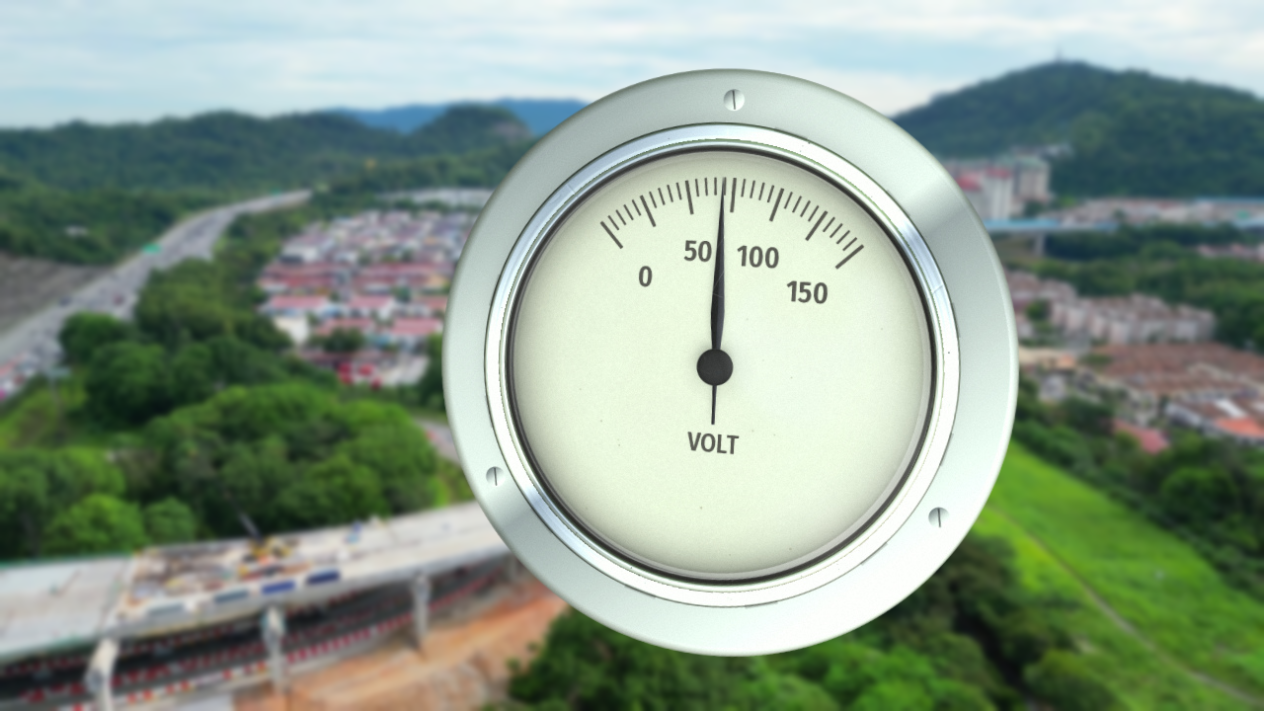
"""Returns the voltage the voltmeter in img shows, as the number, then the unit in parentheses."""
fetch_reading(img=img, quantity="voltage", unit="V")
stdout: 70 (V)
